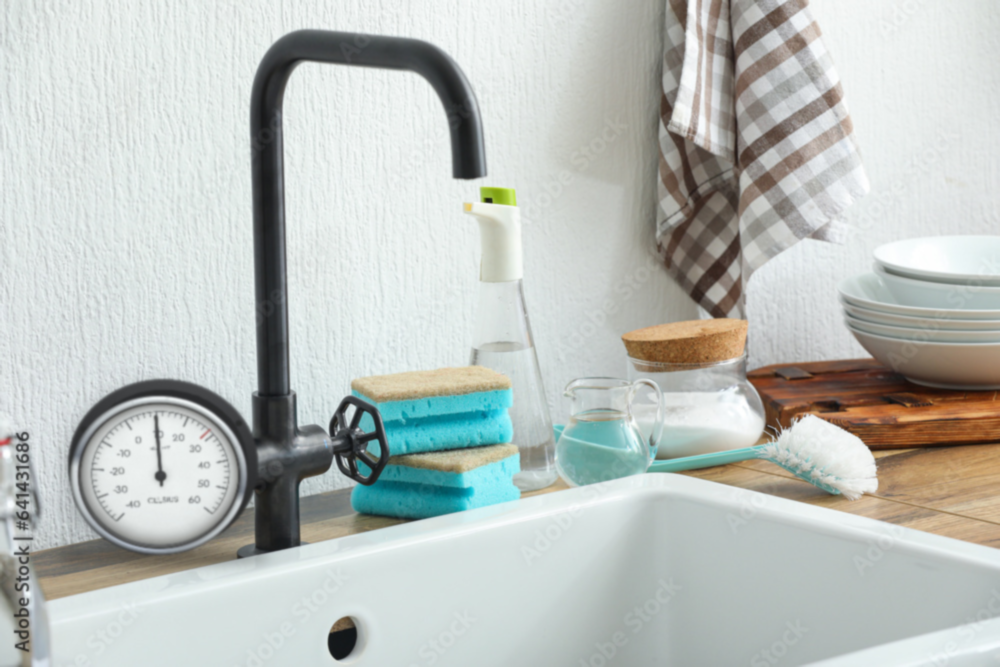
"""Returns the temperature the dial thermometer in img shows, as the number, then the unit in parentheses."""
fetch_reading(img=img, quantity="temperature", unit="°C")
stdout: 10 (°C)
